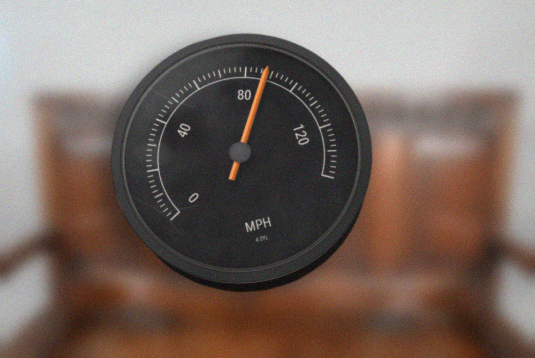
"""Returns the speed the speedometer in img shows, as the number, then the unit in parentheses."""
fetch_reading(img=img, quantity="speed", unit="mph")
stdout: 88 (mph)
